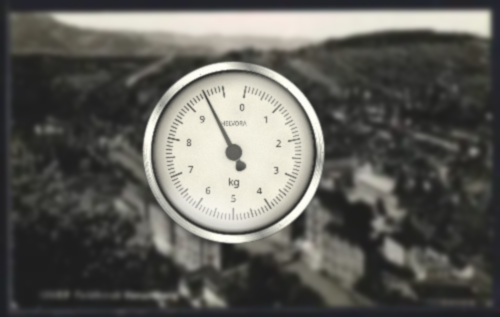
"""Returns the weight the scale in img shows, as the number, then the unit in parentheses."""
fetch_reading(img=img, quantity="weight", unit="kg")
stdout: 9.5 (kg)
